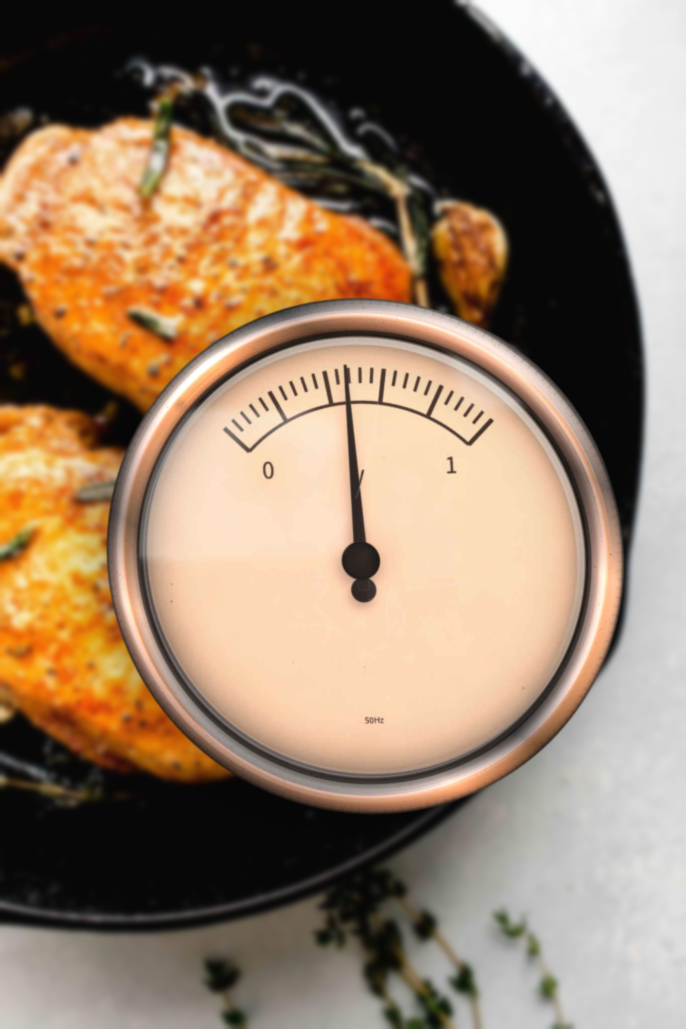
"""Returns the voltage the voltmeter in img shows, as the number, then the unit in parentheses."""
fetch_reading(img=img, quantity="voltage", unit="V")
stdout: 0.48 (V)
